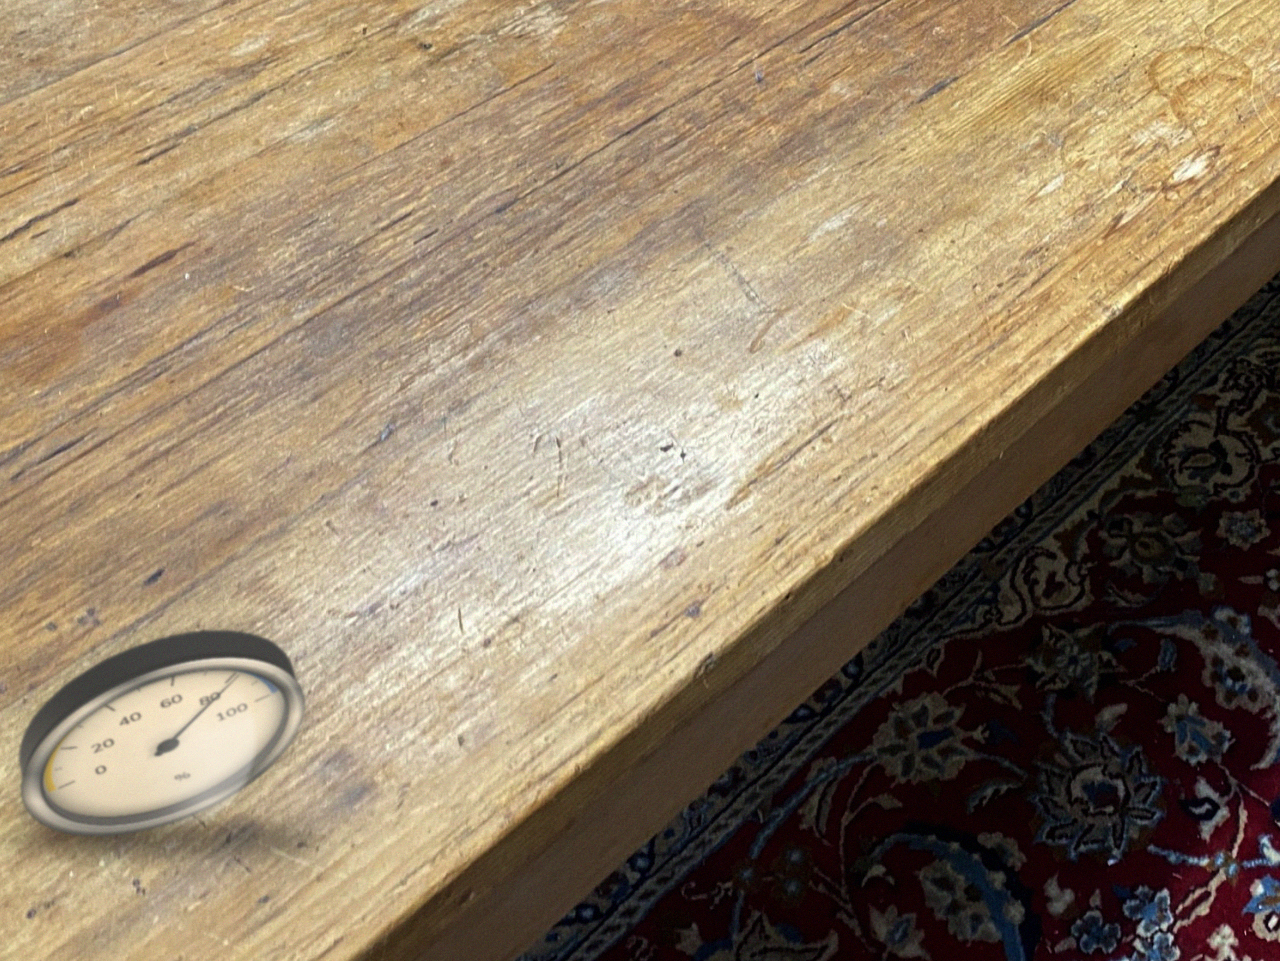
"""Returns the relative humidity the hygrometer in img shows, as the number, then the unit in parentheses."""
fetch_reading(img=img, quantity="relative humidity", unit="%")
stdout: 80 (%)
